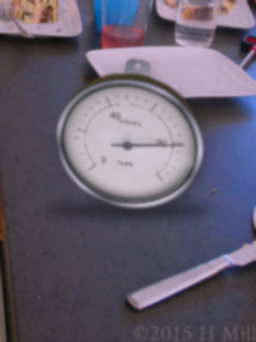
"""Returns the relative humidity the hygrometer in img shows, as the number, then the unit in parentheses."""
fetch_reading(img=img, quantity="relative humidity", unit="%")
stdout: 80 (%)
